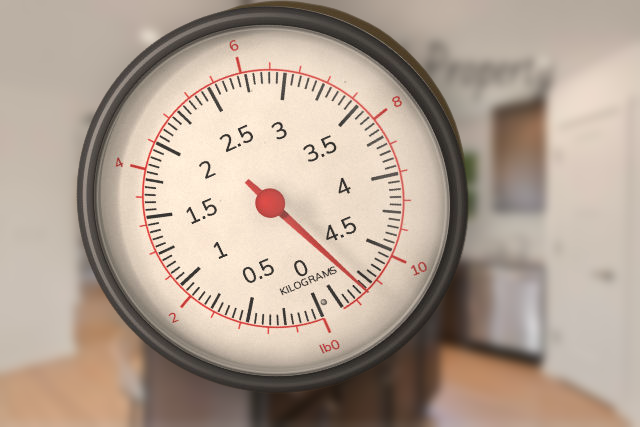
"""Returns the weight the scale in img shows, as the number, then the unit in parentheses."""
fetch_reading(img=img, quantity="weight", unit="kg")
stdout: 4.8 (kg)
